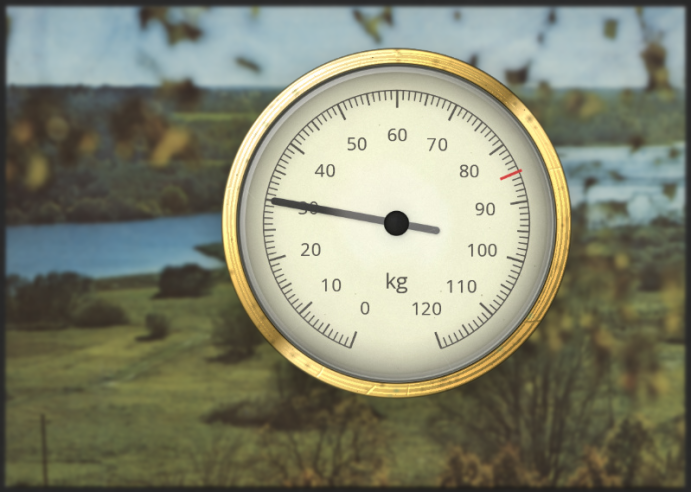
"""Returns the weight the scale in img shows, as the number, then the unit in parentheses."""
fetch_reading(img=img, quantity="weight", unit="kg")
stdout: 30 (kg)
